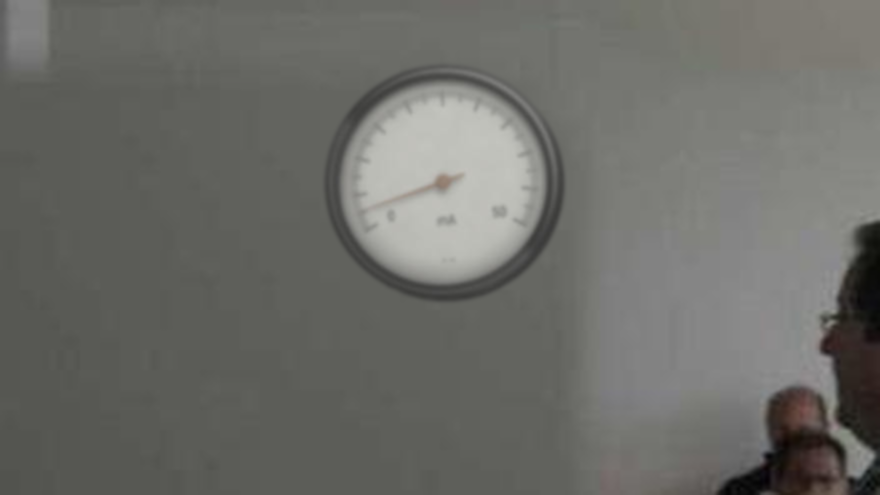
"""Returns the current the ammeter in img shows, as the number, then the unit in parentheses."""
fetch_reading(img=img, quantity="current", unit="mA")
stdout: 2.5 (mA)
